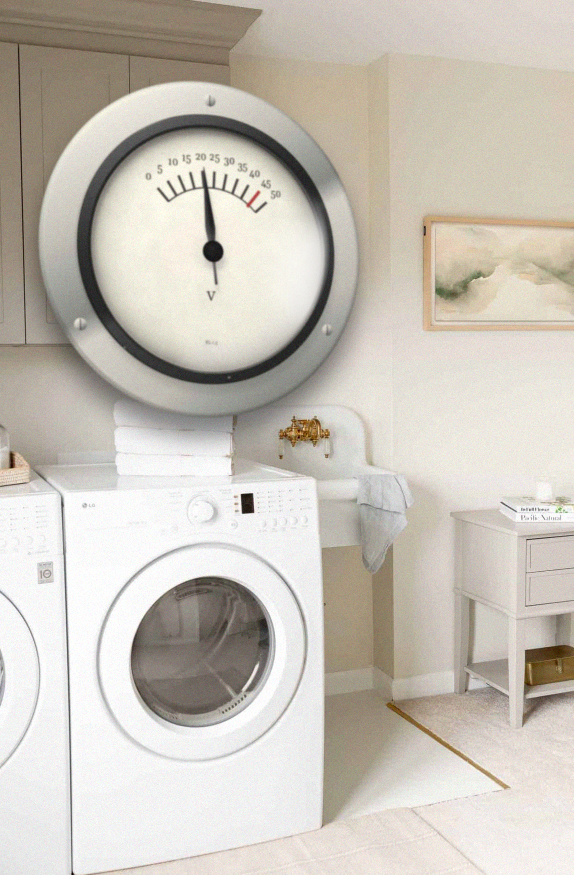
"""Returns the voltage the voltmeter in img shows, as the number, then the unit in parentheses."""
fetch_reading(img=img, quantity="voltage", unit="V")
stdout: 20 (V)
